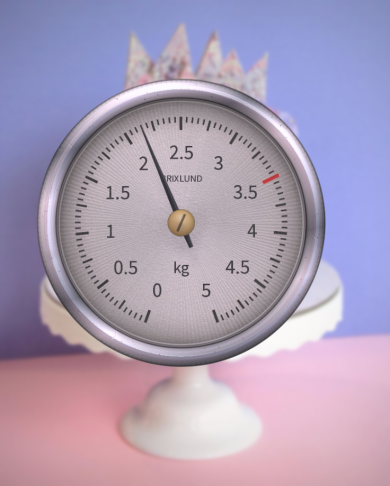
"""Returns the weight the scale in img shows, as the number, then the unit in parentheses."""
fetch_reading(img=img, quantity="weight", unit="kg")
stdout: 2.15 (kg)
